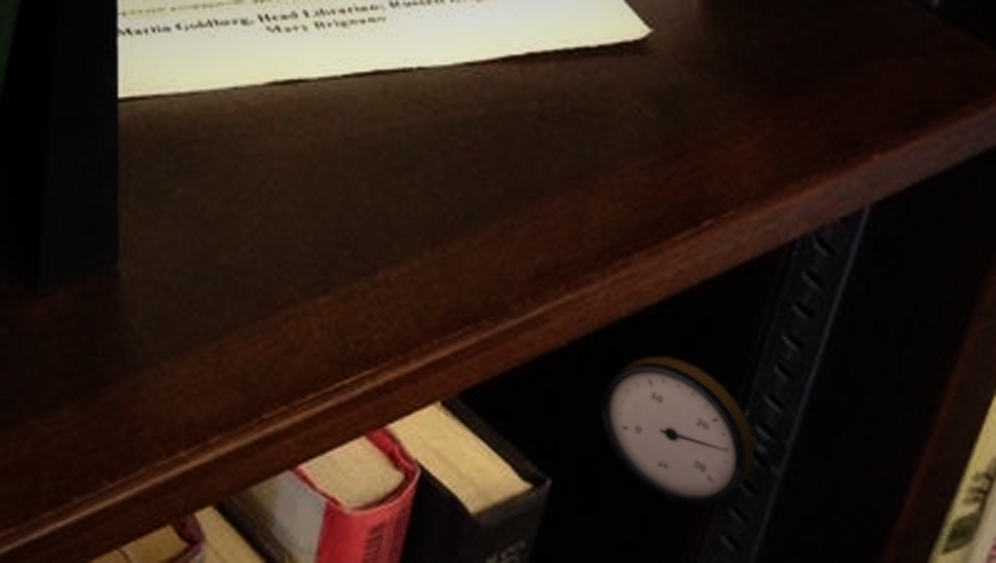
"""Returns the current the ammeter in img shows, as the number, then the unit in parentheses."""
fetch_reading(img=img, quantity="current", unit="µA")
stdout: 24 (µA)
